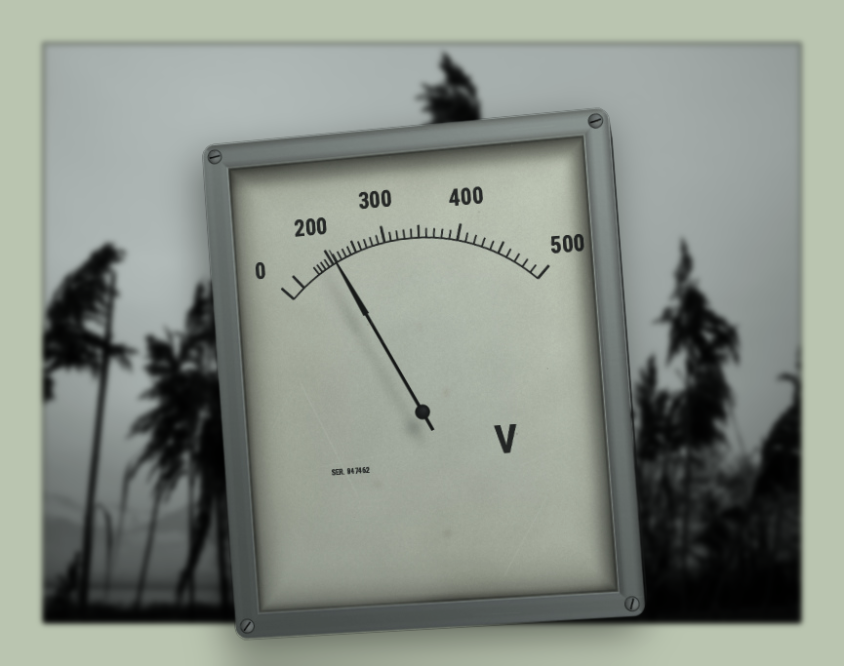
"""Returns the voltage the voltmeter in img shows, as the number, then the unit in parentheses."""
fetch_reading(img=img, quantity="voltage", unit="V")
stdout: 210 (V)
